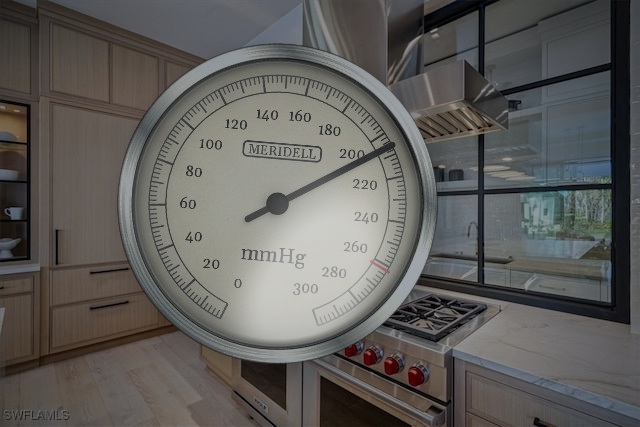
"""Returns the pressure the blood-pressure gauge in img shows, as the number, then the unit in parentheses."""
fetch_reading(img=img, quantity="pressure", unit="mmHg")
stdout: 206 (mmHg)
